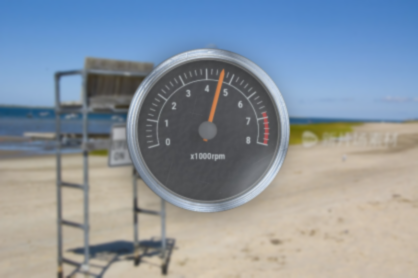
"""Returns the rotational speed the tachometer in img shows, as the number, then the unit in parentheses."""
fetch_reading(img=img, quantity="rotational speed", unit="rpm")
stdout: 4600 (rpm)
